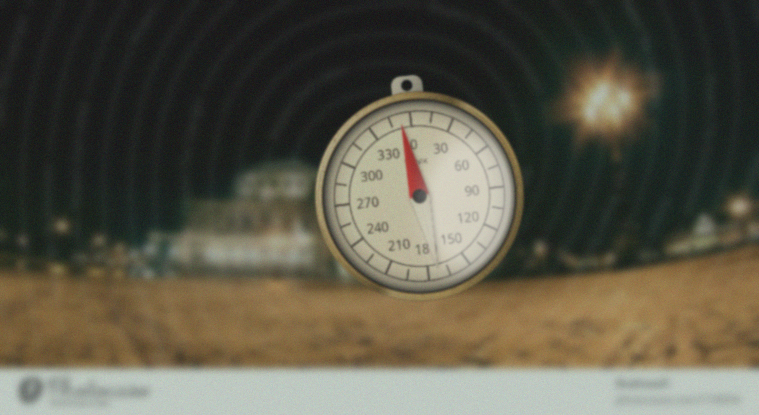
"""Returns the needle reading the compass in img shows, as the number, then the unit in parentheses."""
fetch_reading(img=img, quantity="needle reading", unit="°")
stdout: 352.5 (°)
